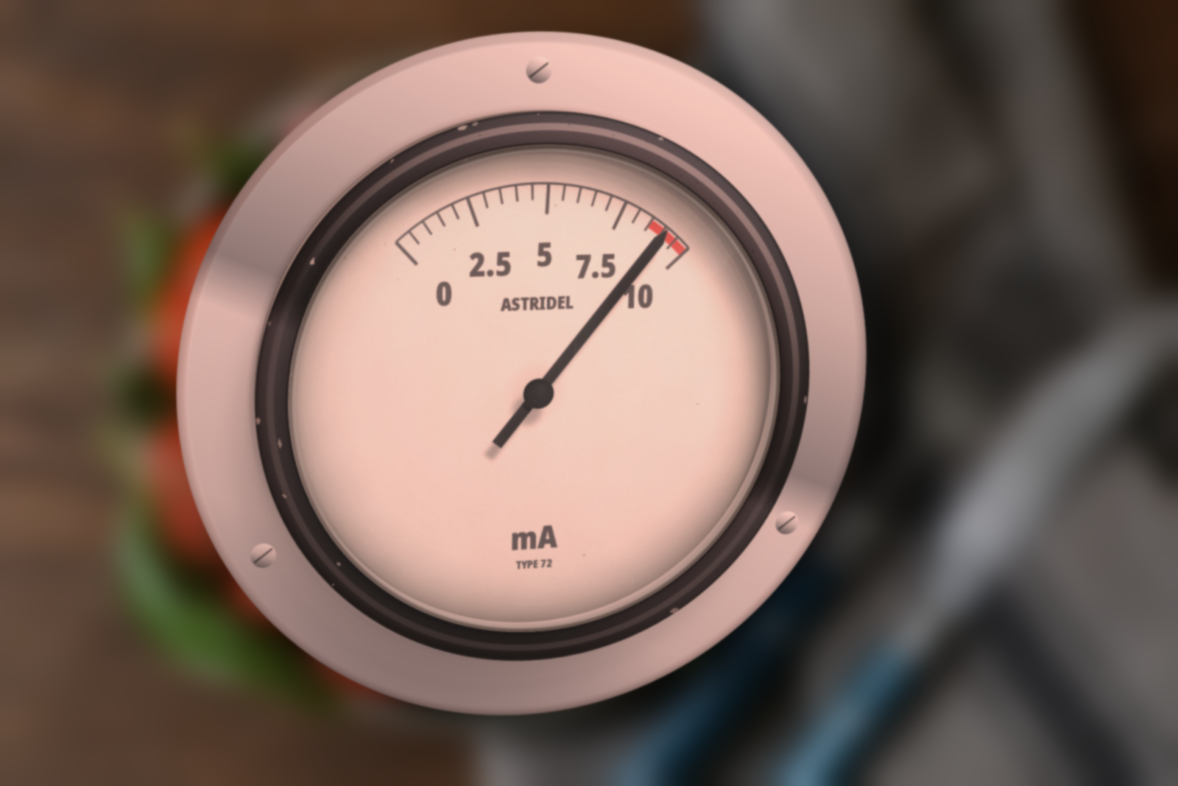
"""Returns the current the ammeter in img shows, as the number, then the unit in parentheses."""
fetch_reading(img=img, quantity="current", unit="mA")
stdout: 9 (mA)
